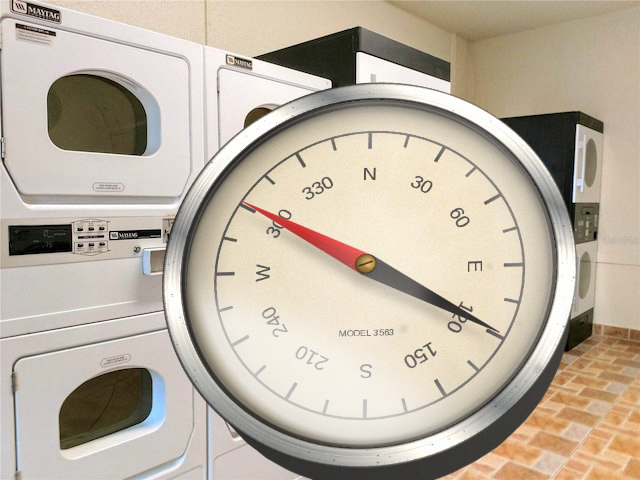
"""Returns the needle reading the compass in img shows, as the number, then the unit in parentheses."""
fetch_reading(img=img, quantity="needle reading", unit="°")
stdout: 300 (°)
